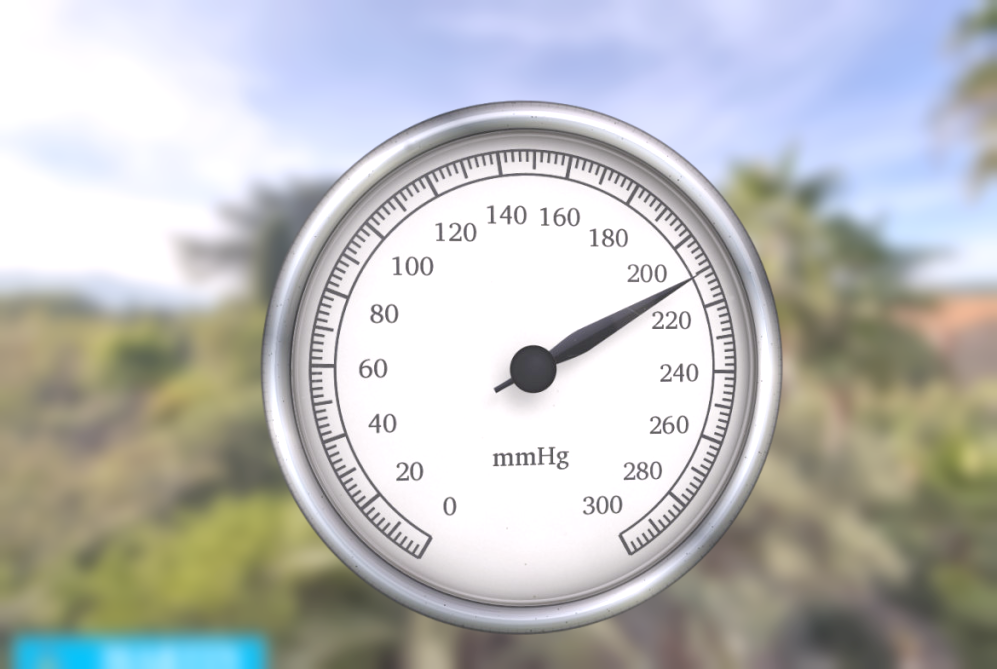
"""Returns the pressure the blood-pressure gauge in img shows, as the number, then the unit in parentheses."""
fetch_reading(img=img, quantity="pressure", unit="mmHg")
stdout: 210 (mmHg)
